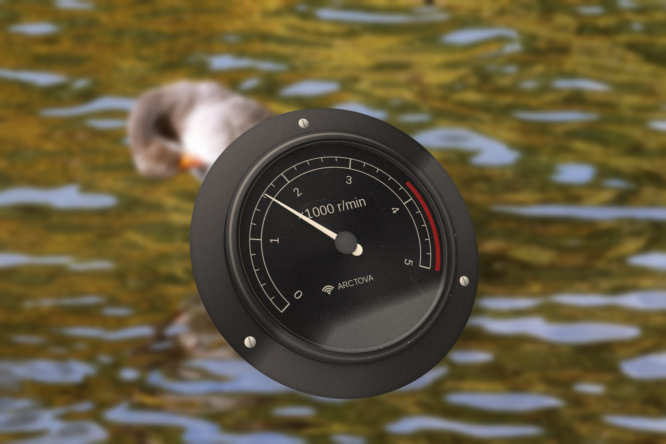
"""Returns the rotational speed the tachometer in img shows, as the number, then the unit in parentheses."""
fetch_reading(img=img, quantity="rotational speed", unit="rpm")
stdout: 1600 (rpm)
